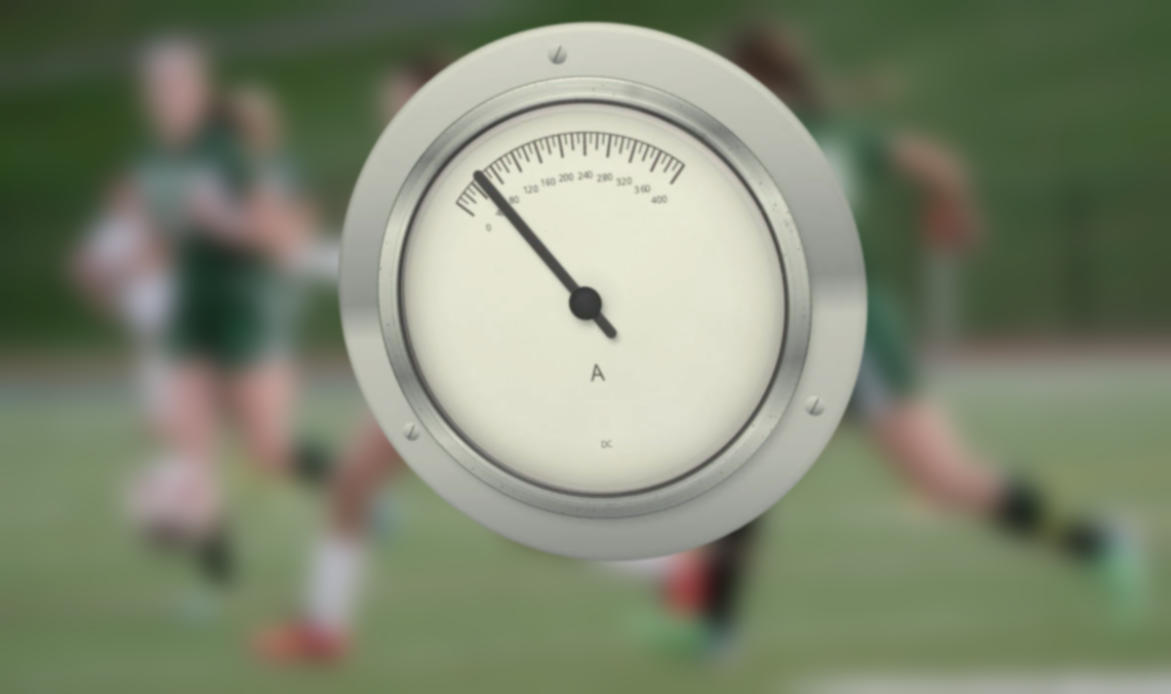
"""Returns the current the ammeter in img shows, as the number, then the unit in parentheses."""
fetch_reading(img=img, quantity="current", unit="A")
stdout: 60 (A)
